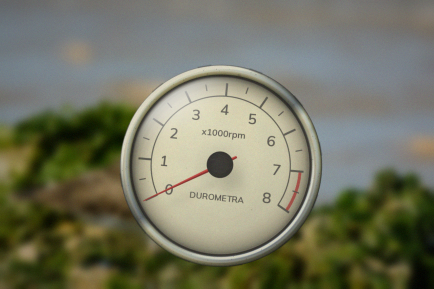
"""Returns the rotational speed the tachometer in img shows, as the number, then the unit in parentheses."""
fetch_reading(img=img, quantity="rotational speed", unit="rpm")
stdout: 0 (rpm)
